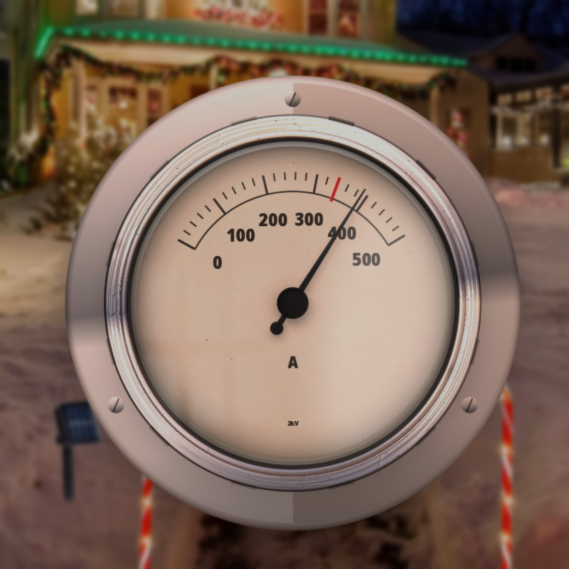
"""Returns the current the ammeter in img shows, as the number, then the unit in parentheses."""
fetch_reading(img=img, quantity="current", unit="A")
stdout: 390 (A)
